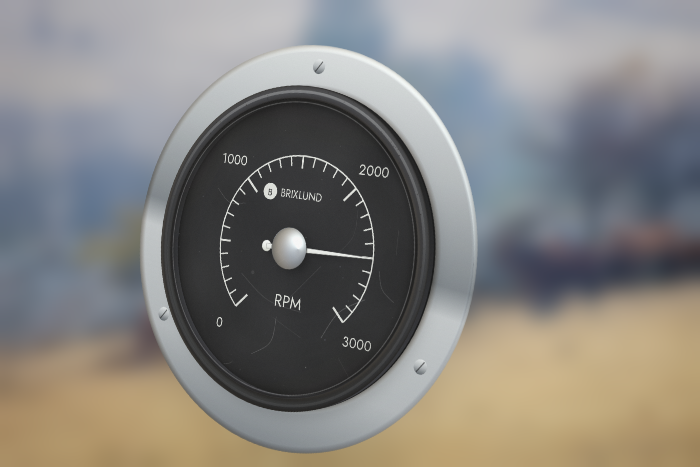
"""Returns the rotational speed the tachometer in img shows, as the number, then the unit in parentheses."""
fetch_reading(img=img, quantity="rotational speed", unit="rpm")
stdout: 2500 (rpm)
